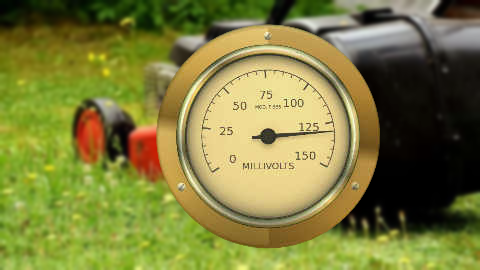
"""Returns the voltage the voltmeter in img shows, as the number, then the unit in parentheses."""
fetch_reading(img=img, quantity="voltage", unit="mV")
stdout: 130 (mV)
